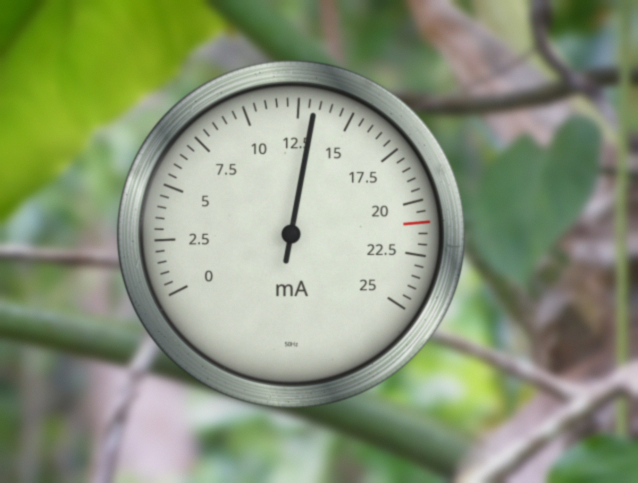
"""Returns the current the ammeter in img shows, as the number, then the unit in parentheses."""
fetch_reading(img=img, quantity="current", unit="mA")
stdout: 13.25 (mA)
